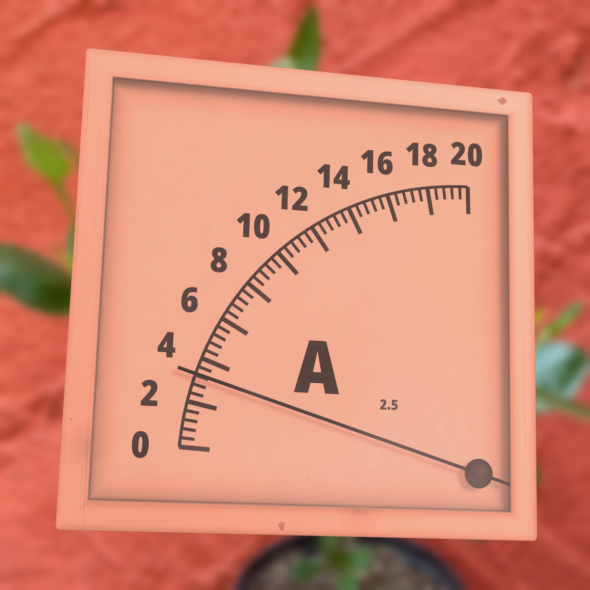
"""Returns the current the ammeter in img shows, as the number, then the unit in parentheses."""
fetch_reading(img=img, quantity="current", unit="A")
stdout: 3.2 (A)
